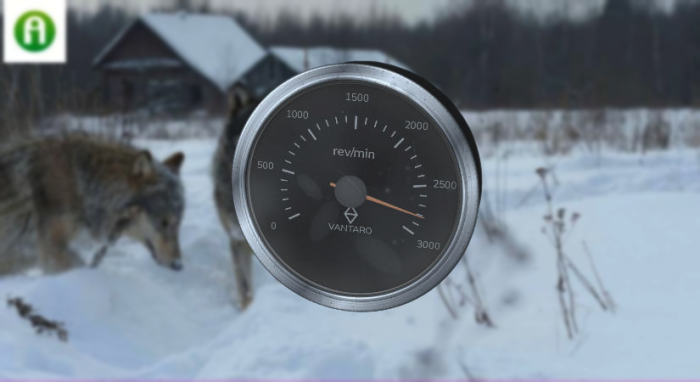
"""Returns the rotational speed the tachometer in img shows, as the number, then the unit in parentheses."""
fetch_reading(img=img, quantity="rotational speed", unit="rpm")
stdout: 2800 (rpm)
